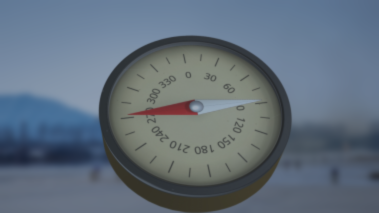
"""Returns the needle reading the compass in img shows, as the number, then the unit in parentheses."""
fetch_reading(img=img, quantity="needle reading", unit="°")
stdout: 270 (°)
